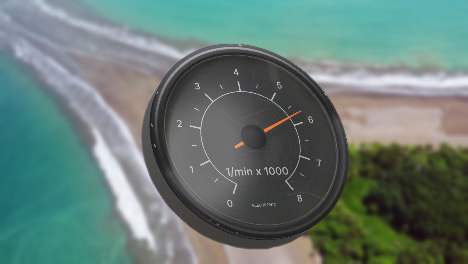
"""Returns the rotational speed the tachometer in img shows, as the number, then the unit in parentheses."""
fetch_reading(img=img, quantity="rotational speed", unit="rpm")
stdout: 5750 (rpm)
